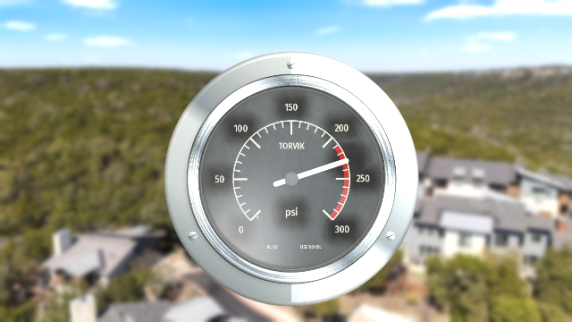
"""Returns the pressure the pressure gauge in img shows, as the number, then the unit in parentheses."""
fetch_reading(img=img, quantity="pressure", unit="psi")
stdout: 230 (psi)
